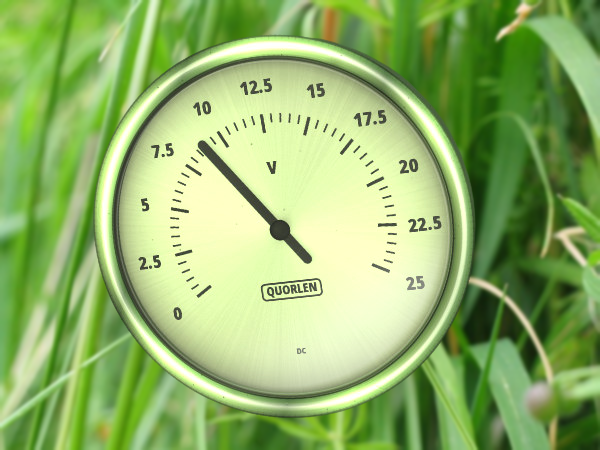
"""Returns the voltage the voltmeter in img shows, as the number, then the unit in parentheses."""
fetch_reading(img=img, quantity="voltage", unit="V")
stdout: 9 (V)
